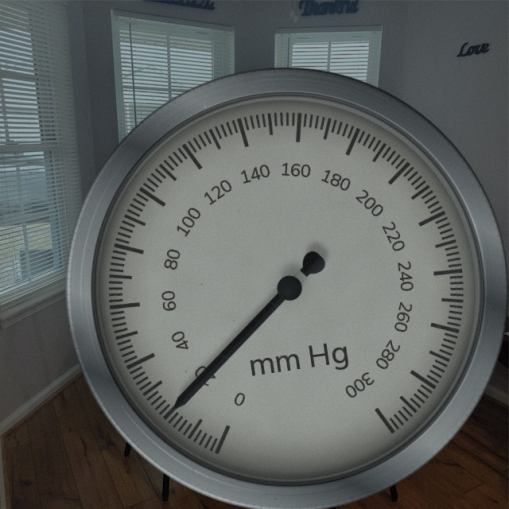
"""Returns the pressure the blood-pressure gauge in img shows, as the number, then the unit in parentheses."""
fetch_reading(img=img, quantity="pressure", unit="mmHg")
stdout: 20 (mmHg)
